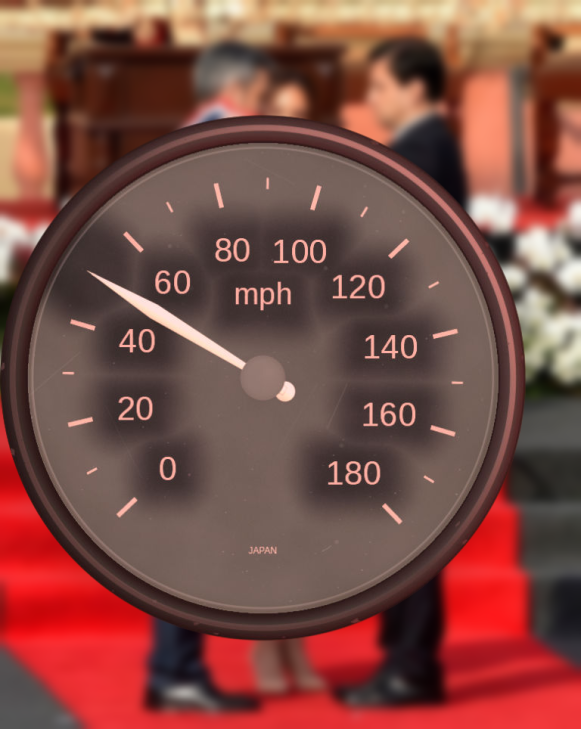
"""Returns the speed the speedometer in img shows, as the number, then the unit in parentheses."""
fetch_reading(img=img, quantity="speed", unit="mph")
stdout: 50 (mph)
